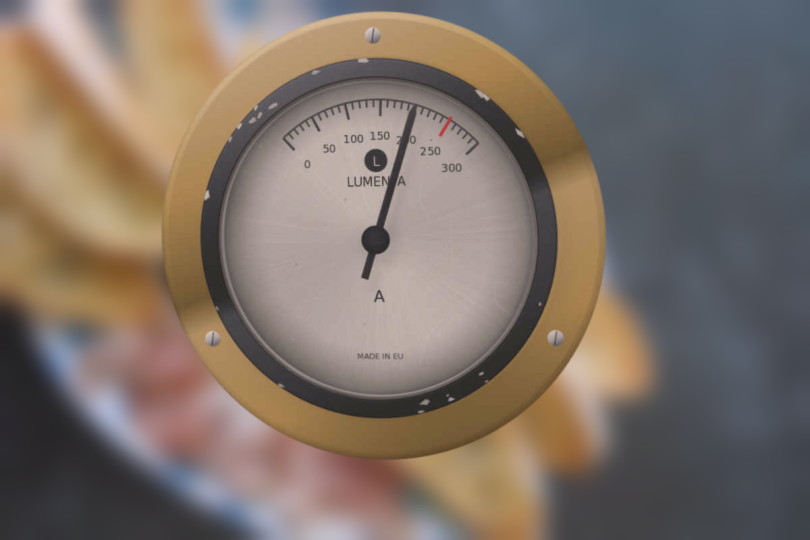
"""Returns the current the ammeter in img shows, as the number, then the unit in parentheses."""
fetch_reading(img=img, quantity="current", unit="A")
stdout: 200 (A)
